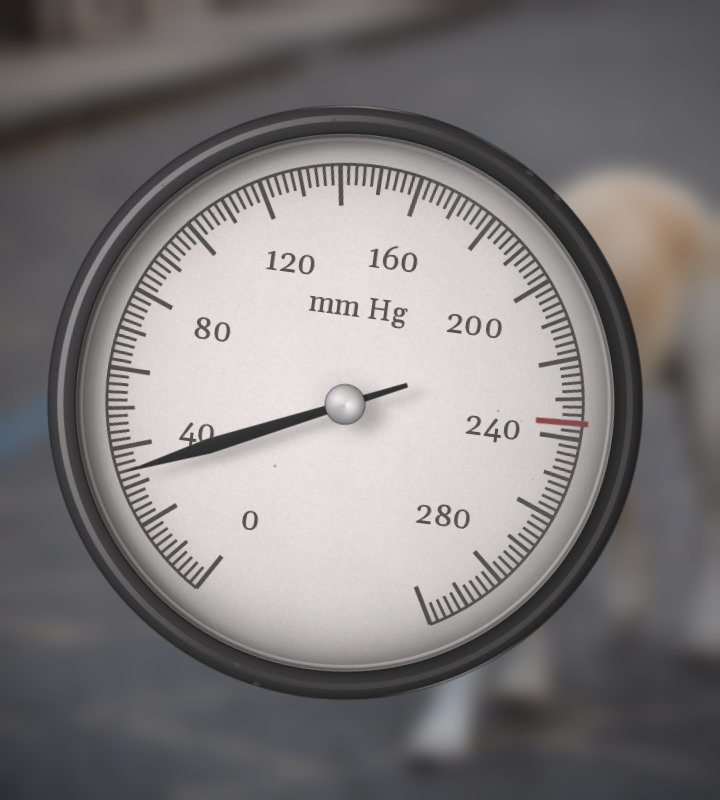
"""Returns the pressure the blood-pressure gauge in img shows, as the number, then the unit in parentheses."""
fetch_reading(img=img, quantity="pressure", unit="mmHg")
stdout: 34 (mmHg)
